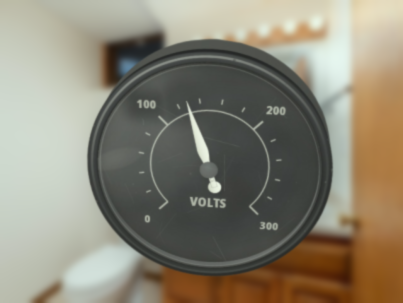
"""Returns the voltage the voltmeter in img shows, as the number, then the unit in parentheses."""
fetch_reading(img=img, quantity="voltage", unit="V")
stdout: 130 (V)
